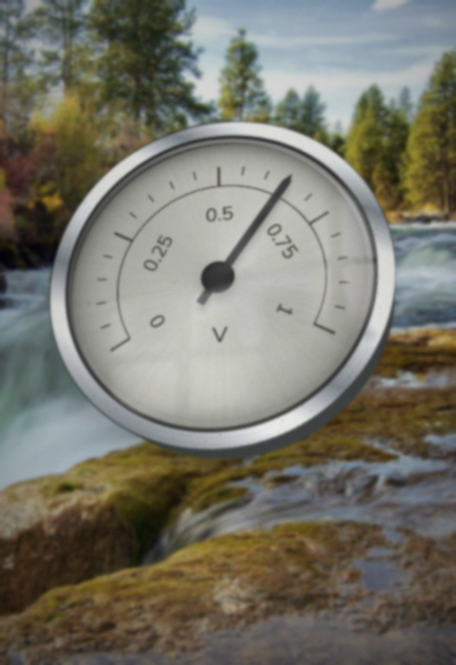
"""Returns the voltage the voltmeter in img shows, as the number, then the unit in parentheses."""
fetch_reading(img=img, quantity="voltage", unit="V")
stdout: 0.65 (V)
